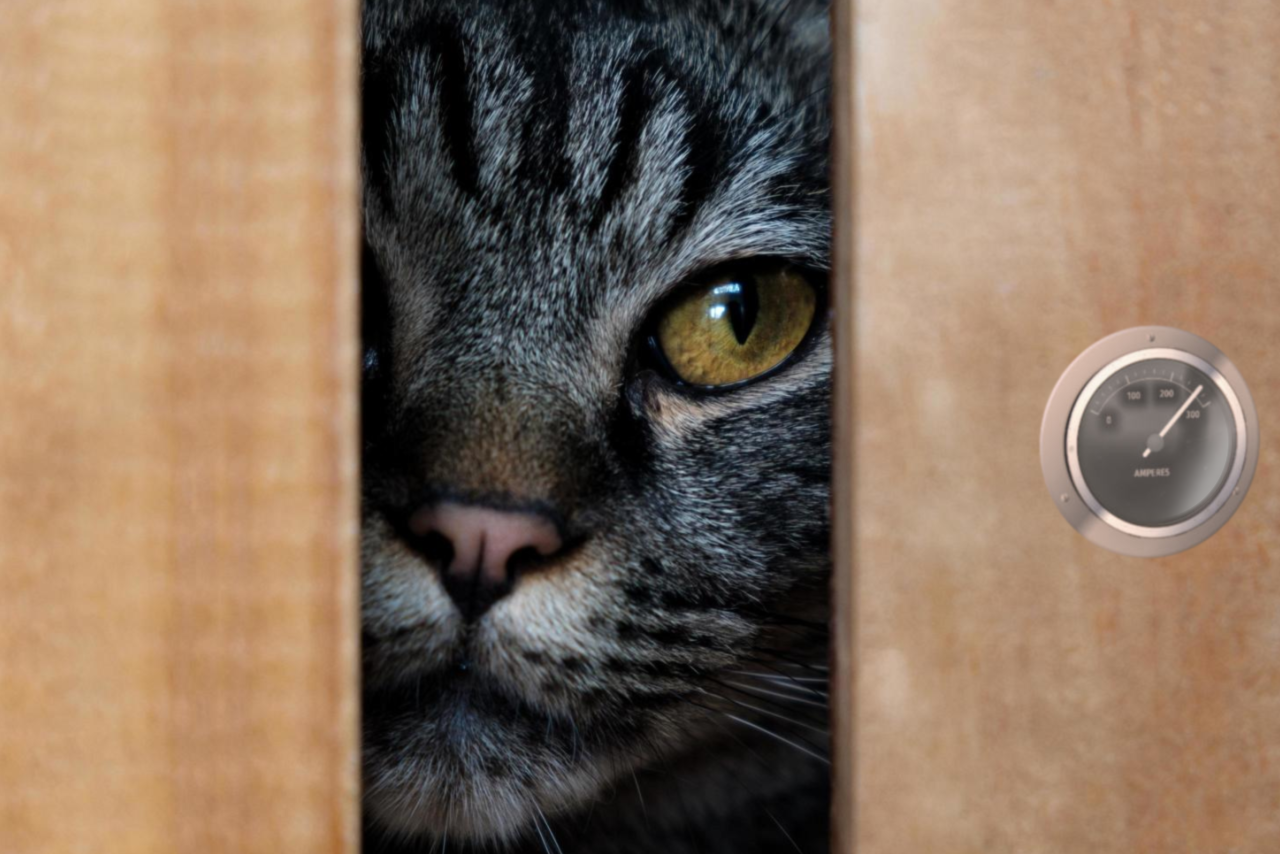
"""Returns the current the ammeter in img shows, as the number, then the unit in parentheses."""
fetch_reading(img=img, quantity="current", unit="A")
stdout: 260 (A)
